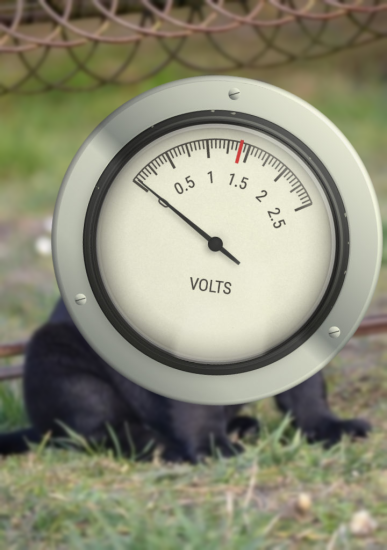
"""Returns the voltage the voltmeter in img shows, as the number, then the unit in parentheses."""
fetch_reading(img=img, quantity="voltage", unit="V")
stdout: 0.05 (V)
